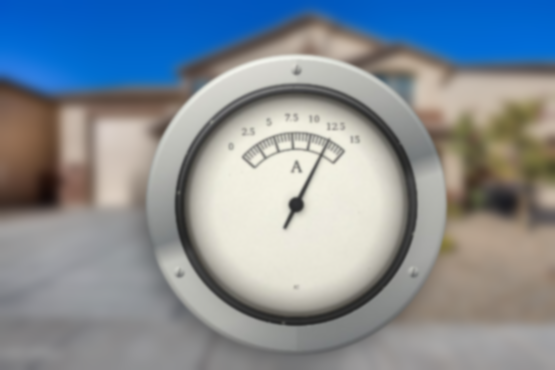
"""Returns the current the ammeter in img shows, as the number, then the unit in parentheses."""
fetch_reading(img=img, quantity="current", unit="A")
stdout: 12.5 (A)
